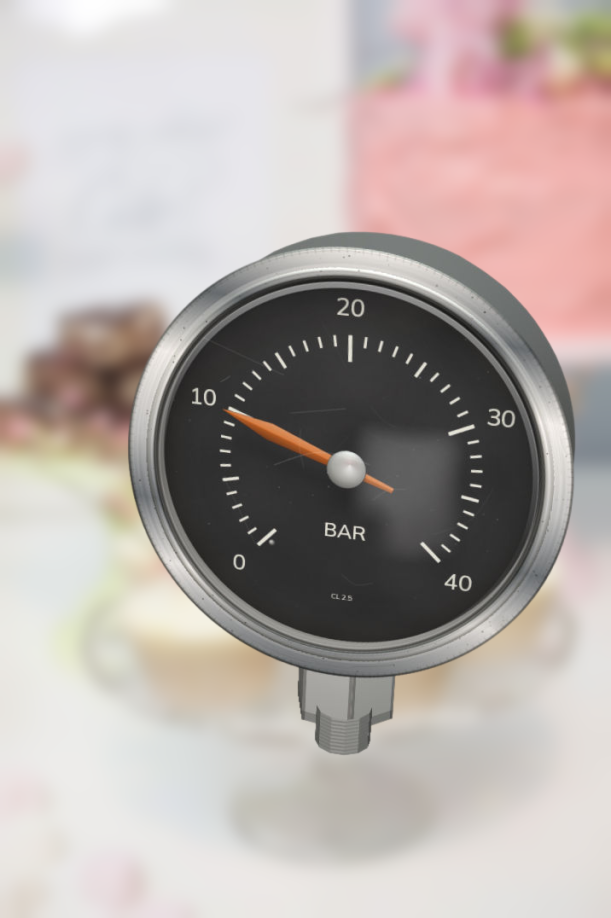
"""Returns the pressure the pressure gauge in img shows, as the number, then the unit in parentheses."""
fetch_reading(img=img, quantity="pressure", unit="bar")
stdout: 10 (bar)
